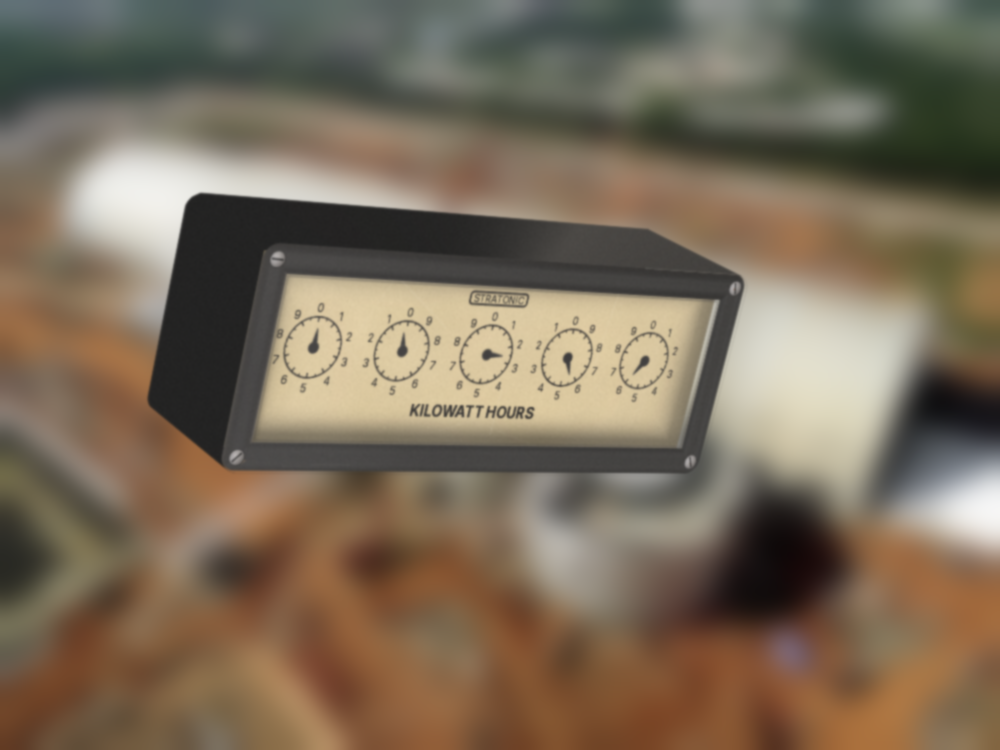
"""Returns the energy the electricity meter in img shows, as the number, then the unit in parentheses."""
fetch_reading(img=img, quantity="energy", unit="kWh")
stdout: 256 (kWh)
